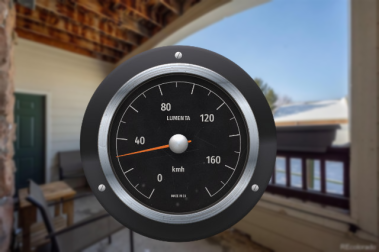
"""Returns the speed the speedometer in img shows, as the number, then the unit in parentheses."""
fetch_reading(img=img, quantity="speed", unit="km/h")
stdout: 30 (km/h)
